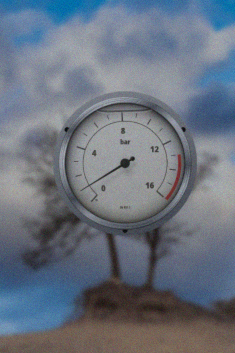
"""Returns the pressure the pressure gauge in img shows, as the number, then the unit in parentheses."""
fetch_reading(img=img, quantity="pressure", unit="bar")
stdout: 1 (bar)
